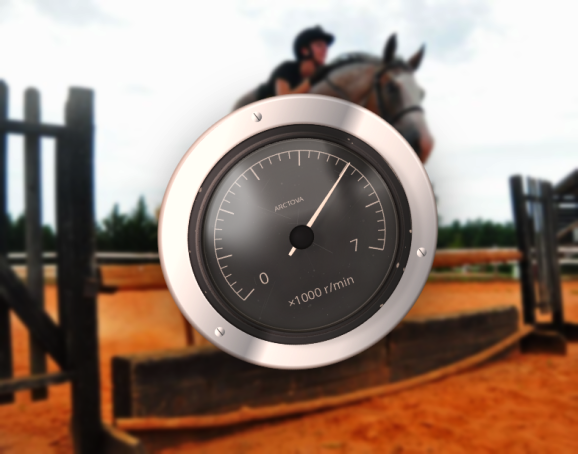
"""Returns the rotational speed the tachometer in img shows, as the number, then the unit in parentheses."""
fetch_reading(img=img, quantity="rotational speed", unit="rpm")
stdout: 5000 (rpm)
